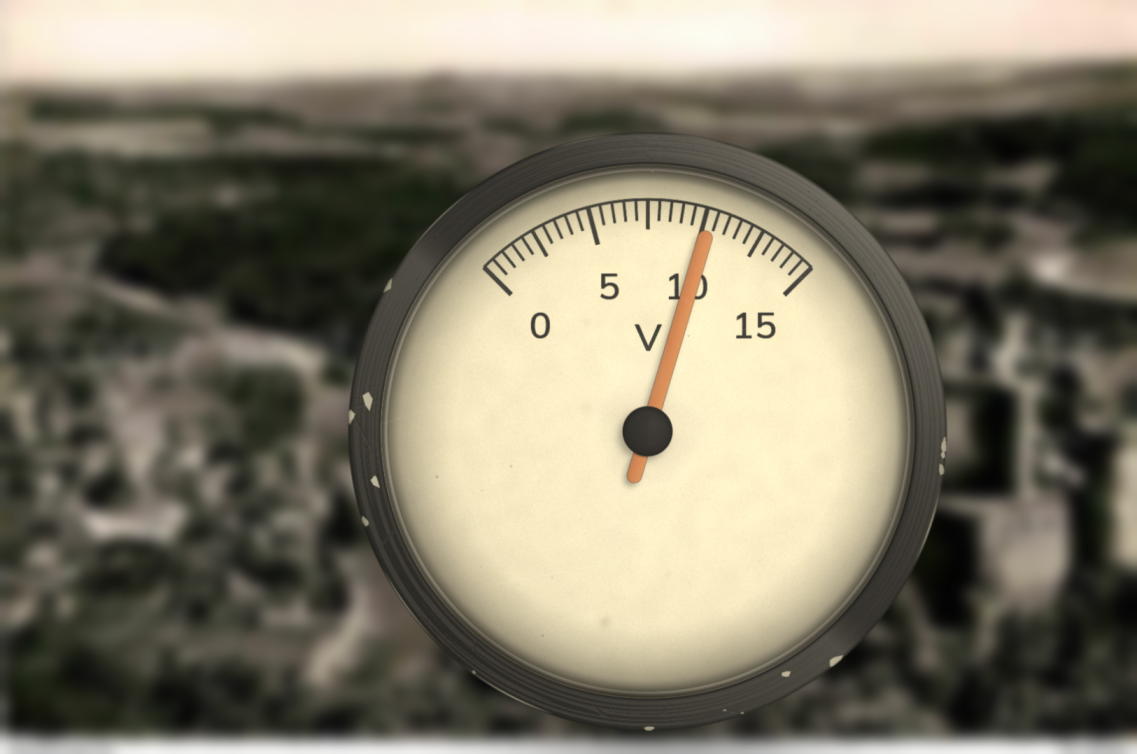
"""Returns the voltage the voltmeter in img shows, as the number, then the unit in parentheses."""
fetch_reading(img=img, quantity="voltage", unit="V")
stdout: 10.25 (V)
